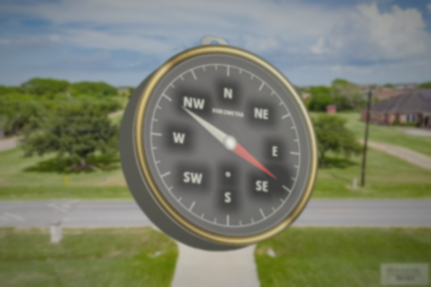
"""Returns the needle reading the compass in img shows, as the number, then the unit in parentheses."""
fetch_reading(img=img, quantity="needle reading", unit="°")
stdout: 120 (°)
